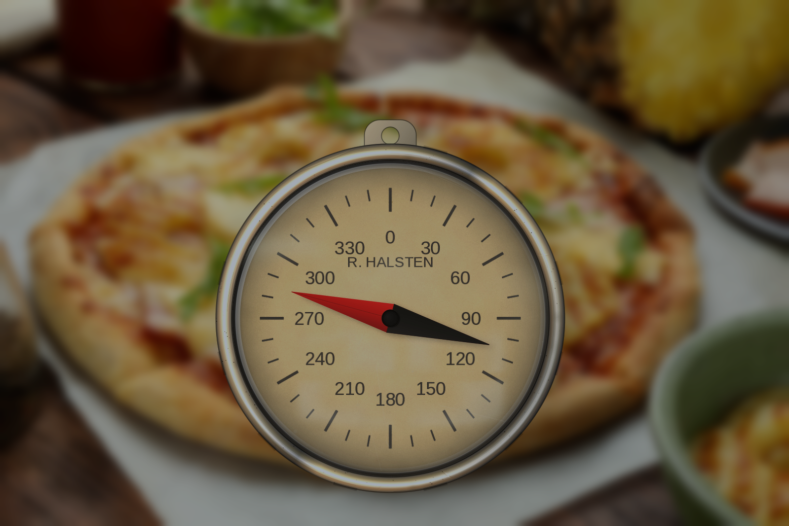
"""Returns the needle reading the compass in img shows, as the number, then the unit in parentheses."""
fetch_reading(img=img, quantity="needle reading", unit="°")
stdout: 285 (°)
